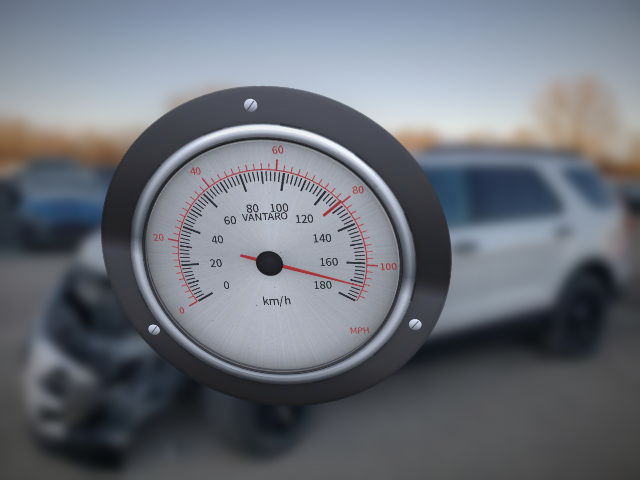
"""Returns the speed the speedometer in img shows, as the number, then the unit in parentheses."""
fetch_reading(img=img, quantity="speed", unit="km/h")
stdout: 170 (km/h)
